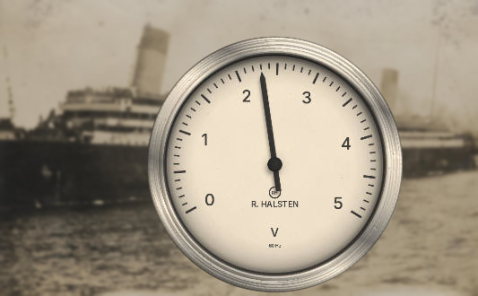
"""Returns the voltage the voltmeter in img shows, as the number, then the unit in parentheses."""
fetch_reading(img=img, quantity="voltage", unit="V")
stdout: 2.3 (V)
